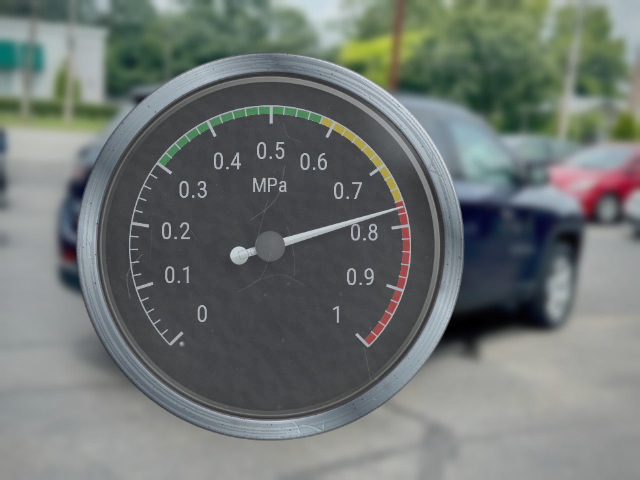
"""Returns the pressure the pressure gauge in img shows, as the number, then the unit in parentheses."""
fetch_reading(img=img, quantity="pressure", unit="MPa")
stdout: 0.77 (MPa)
